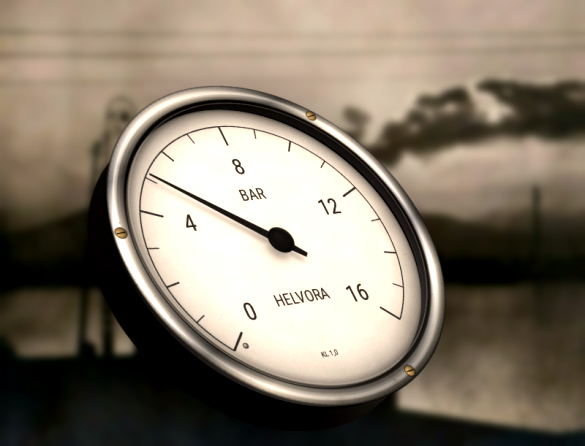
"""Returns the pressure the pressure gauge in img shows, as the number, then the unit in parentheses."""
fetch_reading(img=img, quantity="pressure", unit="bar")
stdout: 5 (bar)
